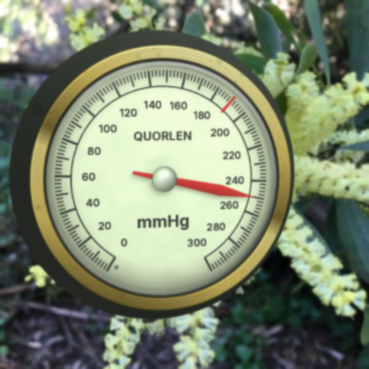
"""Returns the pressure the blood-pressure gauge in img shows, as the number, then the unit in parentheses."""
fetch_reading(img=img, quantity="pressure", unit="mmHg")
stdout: 250 (mmHg)
